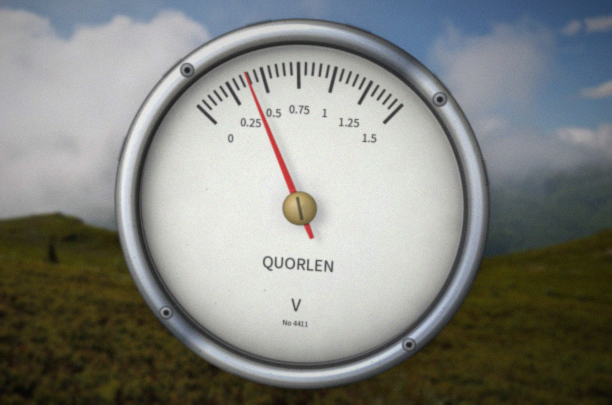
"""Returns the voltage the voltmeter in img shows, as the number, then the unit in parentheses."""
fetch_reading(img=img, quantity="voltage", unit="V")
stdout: 0.4 (V)
